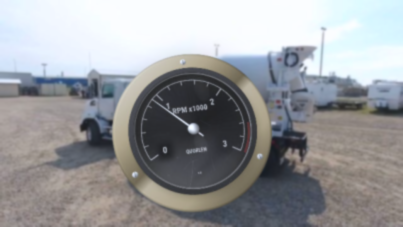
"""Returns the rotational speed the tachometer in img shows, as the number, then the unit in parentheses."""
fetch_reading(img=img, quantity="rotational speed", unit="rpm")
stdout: 900 (rpm)
